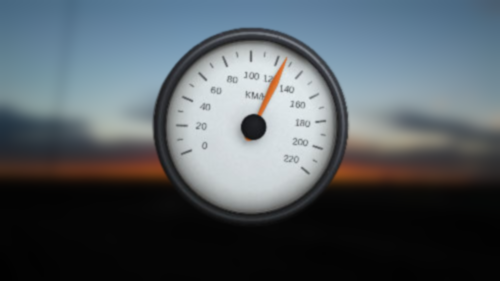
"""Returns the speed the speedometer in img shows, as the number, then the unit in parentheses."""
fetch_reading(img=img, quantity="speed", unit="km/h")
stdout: 125 (km/h)
